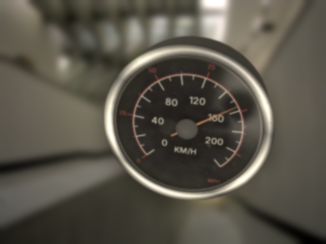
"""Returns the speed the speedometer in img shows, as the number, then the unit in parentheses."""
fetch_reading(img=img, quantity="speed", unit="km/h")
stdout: 155 (km/h)
